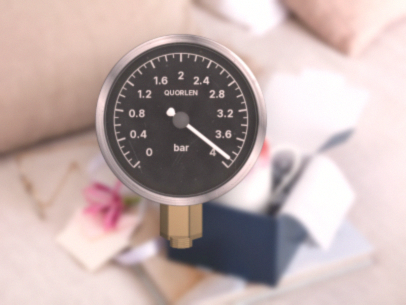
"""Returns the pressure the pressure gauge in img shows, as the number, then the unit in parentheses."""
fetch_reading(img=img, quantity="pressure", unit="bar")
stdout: 3.9 (bar)
